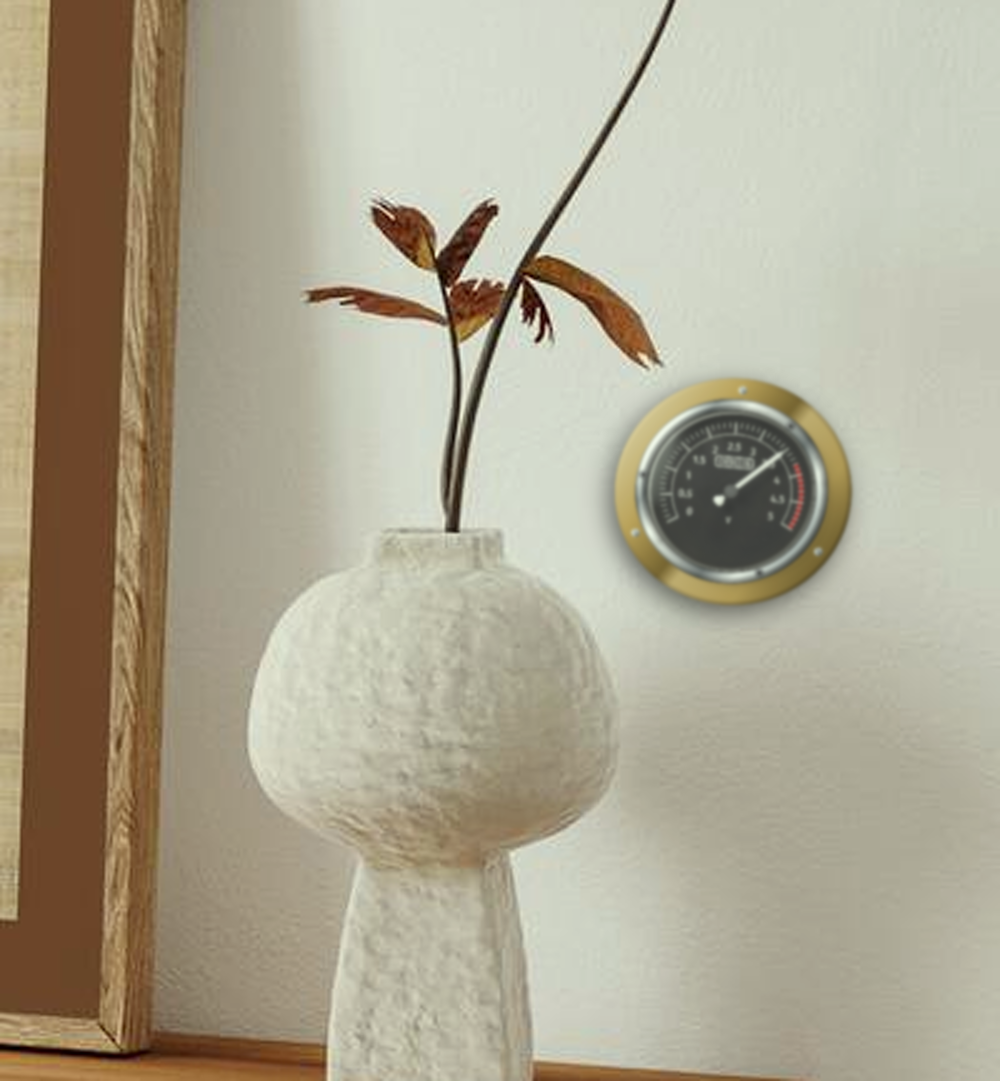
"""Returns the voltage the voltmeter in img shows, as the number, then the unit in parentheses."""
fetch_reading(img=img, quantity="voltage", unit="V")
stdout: 3.5 (V)
